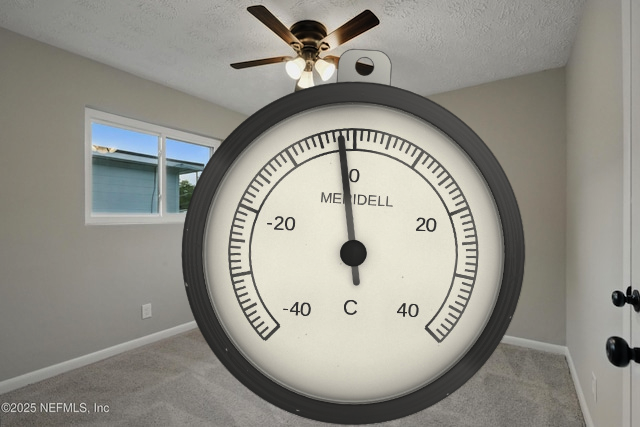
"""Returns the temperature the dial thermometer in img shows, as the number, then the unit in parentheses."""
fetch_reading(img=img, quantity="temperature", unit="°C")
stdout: -2 (°C)
